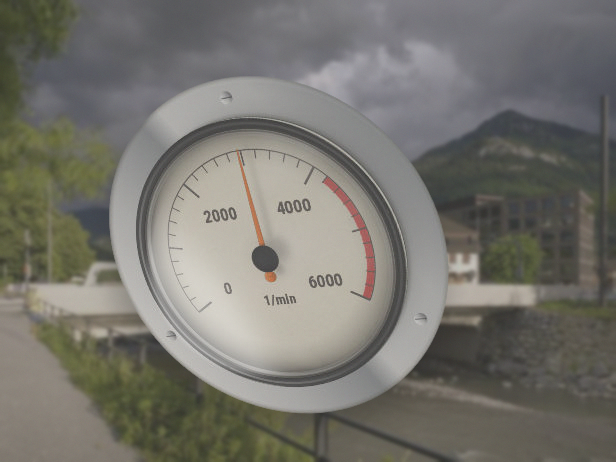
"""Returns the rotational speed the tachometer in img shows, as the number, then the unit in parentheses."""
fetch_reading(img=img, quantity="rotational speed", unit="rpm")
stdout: 3000 (rpm)
